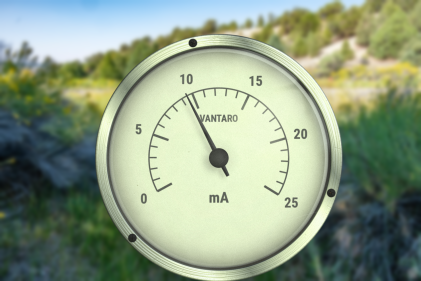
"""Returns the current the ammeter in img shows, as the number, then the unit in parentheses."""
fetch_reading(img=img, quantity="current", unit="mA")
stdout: 9.5 (mA)
